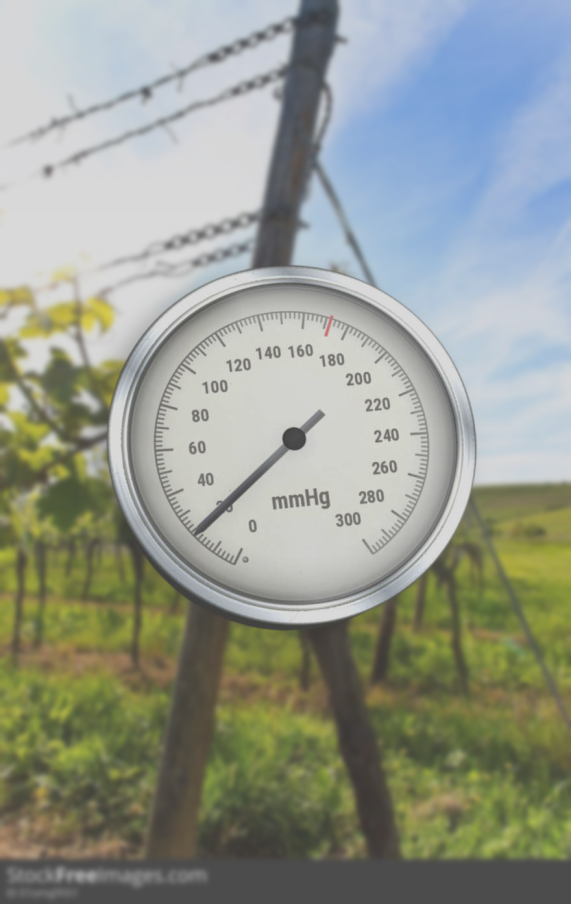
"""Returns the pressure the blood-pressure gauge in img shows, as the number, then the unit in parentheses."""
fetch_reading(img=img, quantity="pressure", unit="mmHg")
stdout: 20 (mmHg)
